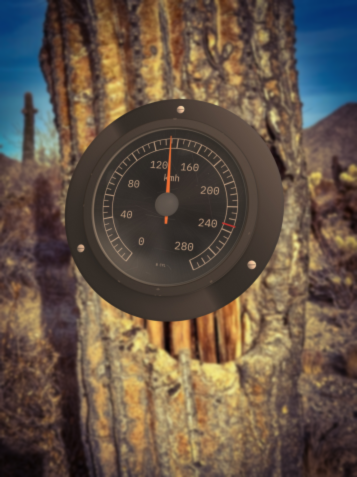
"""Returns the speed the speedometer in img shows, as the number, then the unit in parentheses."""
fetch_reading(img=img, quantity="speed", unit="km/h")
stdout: 135 (km/h)
